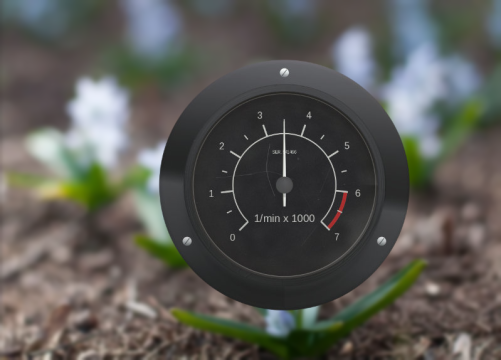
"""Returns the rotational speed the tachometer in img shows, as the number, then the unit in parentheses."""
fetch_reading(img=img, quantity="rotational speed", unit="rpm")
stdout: 3500 (rpm)
